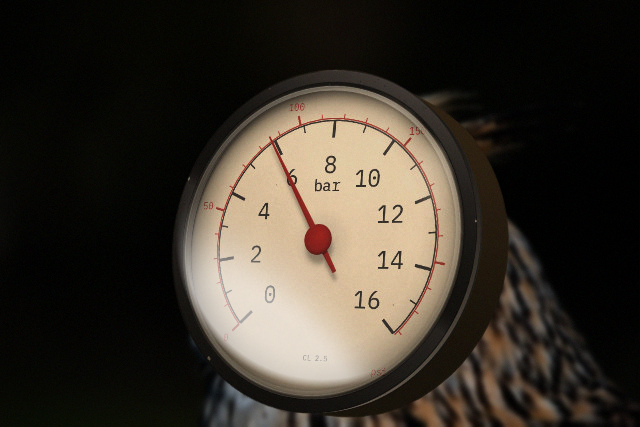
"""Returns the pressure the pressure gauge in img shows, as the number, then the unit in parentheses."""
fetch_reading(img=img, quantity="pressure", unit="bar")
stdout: 6 (bar)
